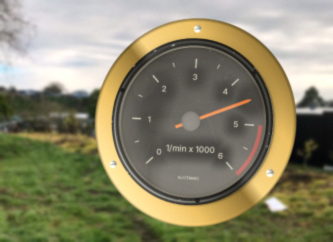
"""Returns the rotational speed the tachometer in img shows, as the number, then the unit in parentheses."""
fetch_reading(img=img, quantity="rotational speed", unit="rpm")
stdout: 4500 (rpm)
